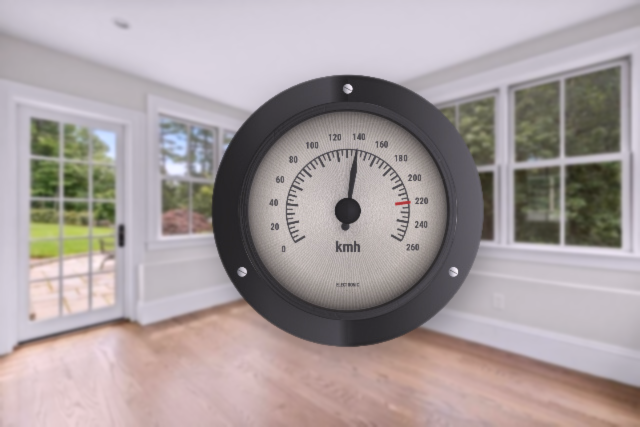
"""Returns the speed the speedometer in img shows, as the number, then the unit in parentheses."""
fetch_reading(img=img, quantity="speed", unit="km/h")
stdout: 140 (km/h)
